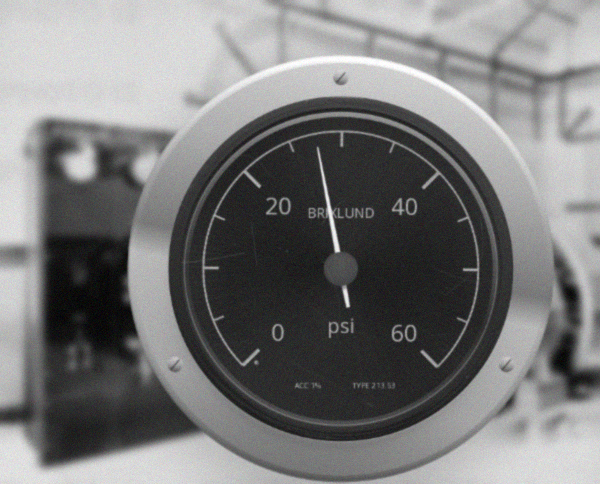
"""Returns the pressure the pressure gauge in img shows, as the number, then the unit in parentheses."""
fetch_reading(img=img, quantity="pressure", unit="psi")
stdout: 27.5 (psi)
